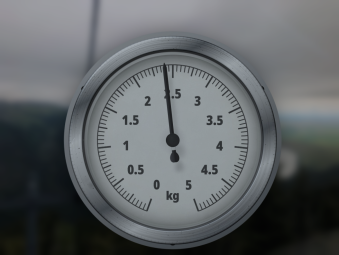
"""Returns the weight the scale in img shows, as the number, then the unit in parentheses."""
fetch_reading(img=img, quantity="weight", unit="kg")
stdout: 2.4 (kg)
